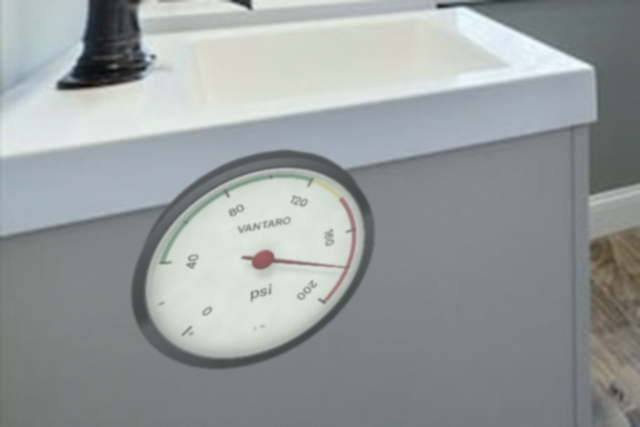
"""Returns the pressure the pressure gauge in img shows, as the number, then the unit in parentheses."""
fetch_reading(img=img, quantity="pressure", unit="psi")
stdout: 180 (psi)
